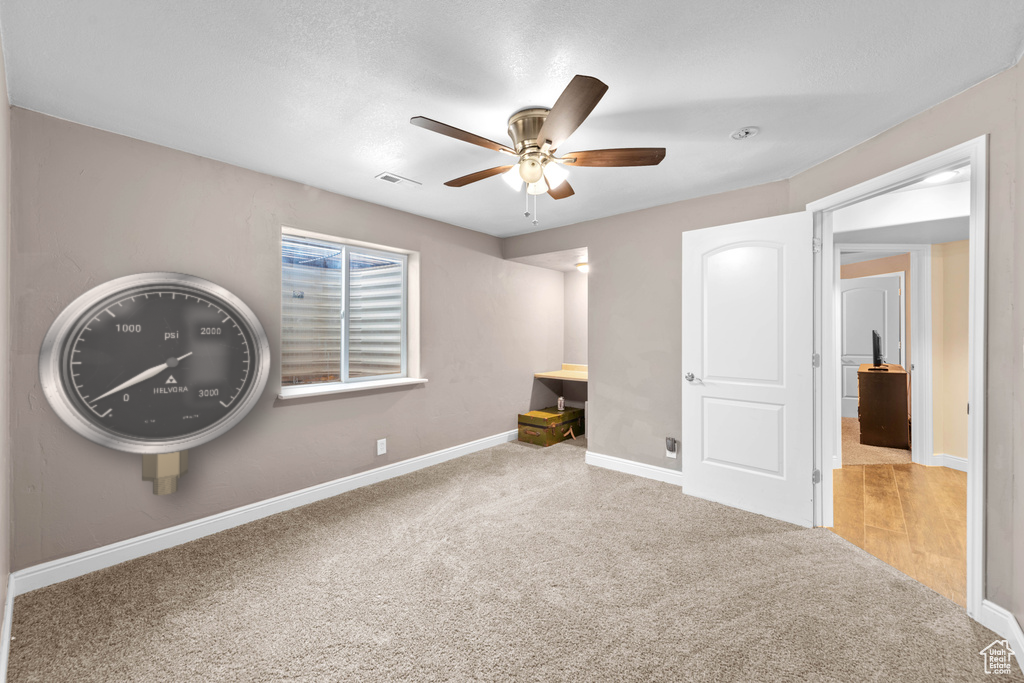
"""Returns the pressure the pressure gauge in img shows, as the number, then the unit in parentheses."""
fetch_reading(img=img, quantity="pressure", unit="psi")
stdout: 150 (psi)
